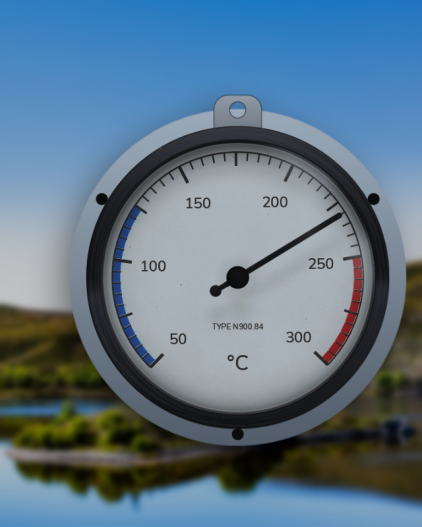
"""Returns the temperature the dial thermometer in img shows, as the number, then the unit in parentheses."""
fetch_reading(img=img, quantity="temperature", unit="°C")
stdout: 230 (°C)
